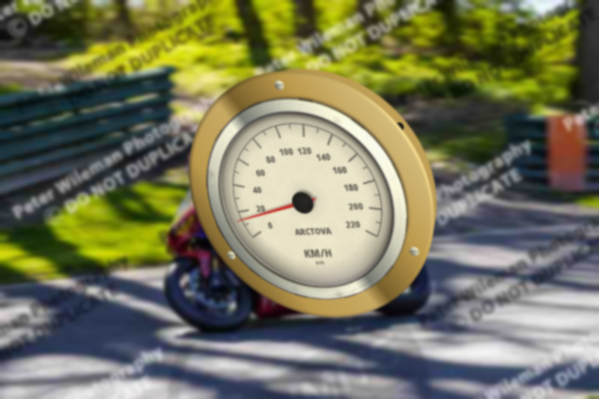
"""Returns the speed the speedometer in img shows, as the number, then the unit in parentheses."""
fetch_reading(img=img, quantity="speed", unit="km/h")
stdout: 15 (km/h)
